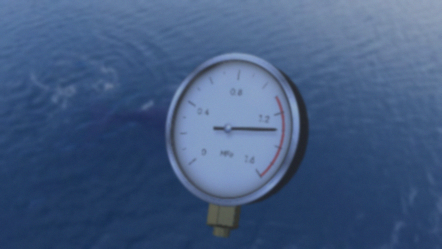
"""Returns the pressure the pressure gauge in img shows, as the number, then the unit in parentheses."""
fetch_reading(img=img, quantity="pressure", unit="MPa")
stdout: 1.3 (MPa)
